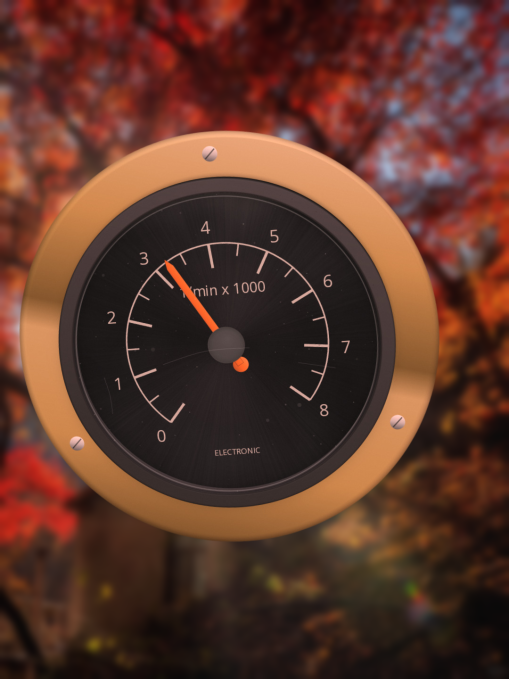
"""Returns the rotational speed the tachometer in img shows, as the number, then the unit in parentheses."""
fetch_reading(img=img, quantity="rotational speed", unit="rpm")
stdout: 3250 (rpm)
